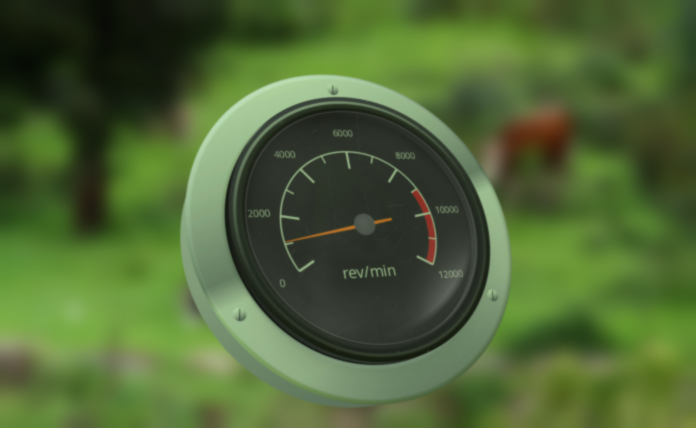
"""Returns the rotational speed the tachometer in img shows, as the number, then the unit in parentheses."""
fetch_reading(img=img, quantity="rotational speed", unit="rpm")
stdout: 1000 (rpm)
